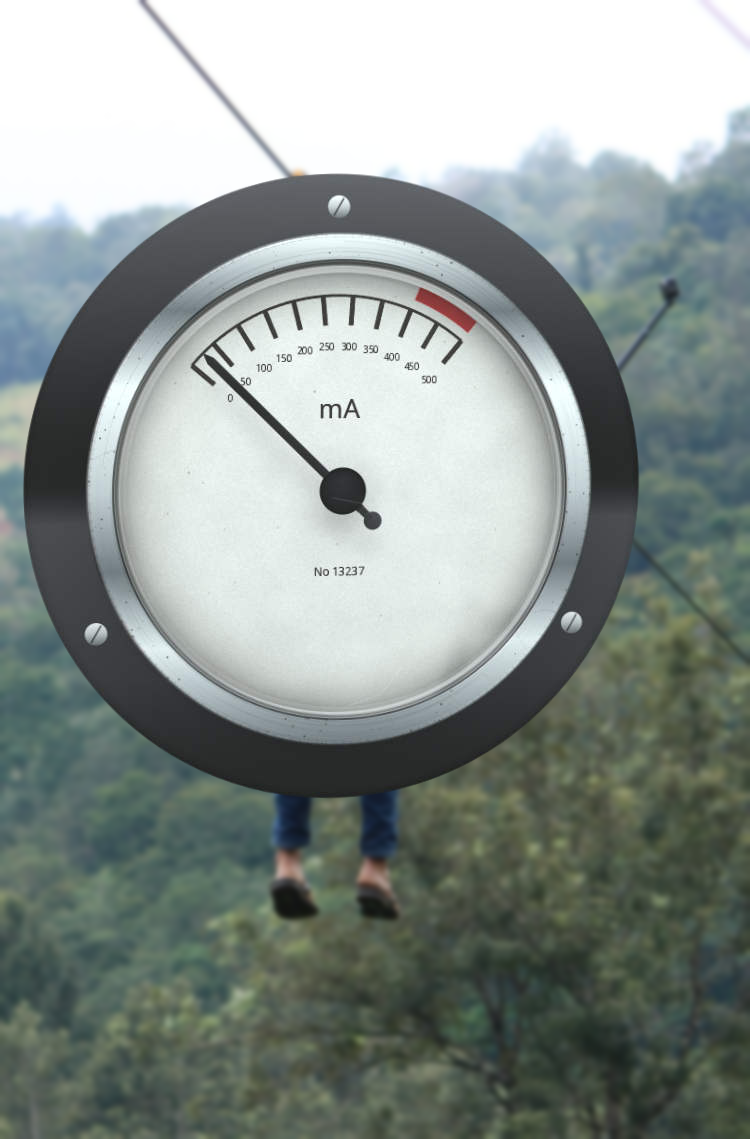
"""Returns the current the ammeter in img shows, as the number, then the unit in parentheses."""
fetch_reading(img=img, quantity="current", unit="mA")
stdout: 25 (mA)
